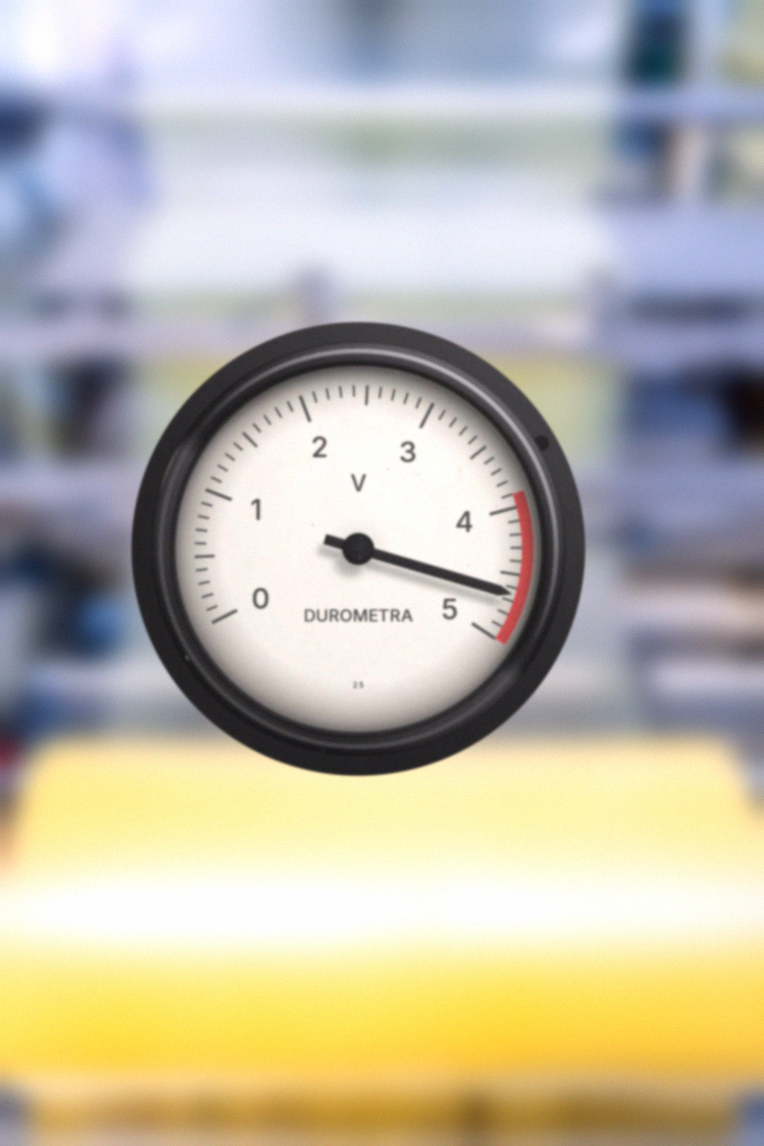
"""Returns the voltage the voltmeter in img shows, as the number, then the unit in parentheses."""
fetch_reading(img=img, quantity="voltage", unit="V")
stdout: 4.65 (V)
